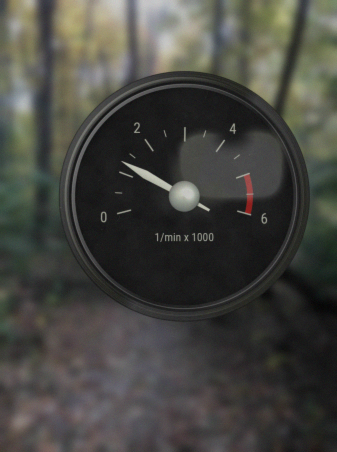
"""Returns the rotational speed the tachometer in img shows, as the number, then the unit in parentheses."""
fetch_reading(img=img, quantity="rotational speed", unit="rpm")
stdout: 1250 (rpm)
